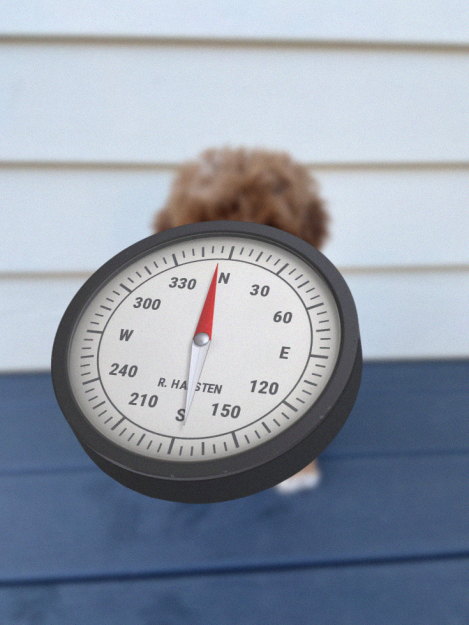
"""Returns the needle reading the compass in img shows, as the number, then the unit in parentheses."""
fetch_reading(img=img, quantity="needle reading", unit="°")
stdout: 355 (°)
